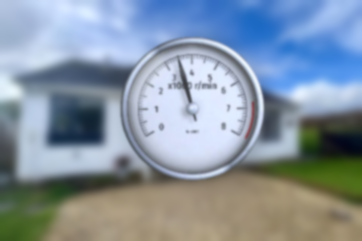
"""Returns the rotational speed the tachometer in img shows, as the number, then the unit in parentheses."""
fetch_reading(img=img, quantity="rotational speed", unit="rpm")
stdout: 3500 (rpm)
